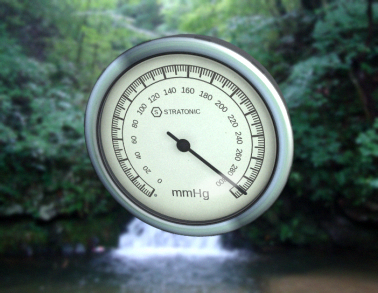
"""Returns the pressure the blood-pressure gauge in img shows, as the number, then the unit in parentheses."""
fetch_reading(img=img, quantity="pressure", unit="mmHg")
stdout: 290 (mmHg)
